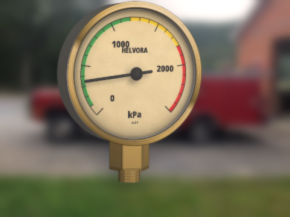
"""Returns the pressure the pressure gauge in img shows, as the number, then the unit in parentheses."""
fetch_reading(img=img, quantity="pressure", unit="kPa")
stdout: 350 (kPa)
